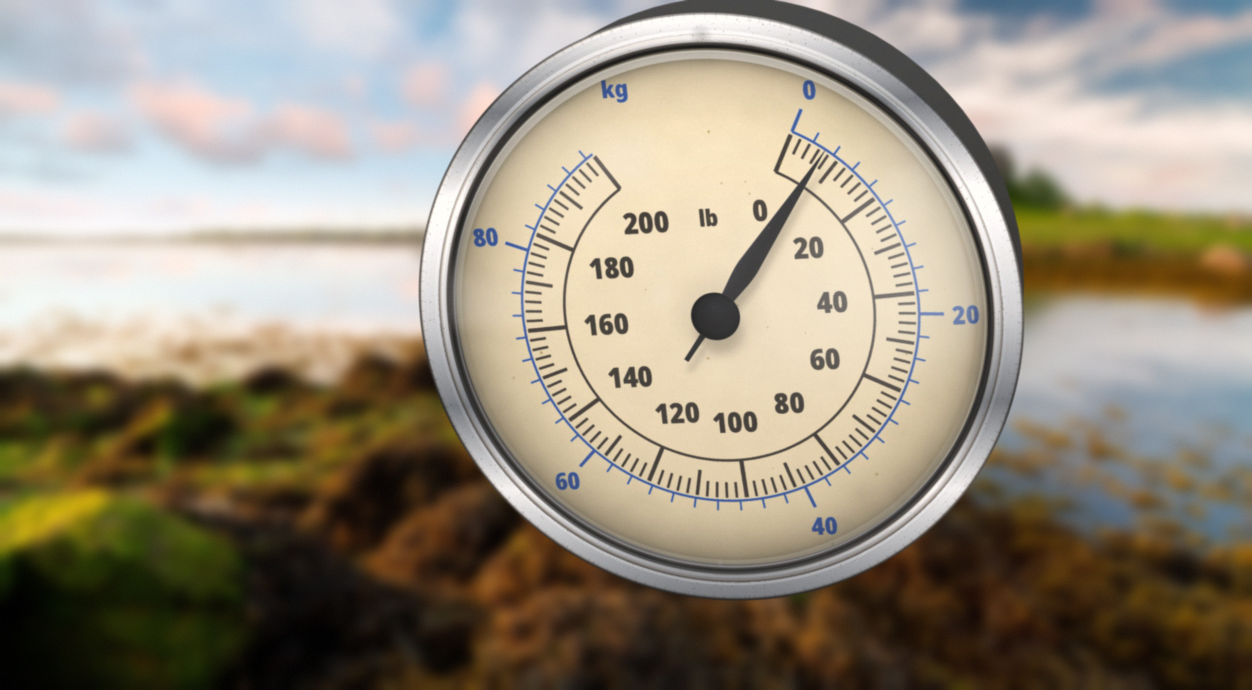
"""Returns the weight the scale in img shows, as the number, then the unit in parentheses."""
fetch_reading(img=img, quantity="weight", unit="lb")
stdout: 7 (lb)
